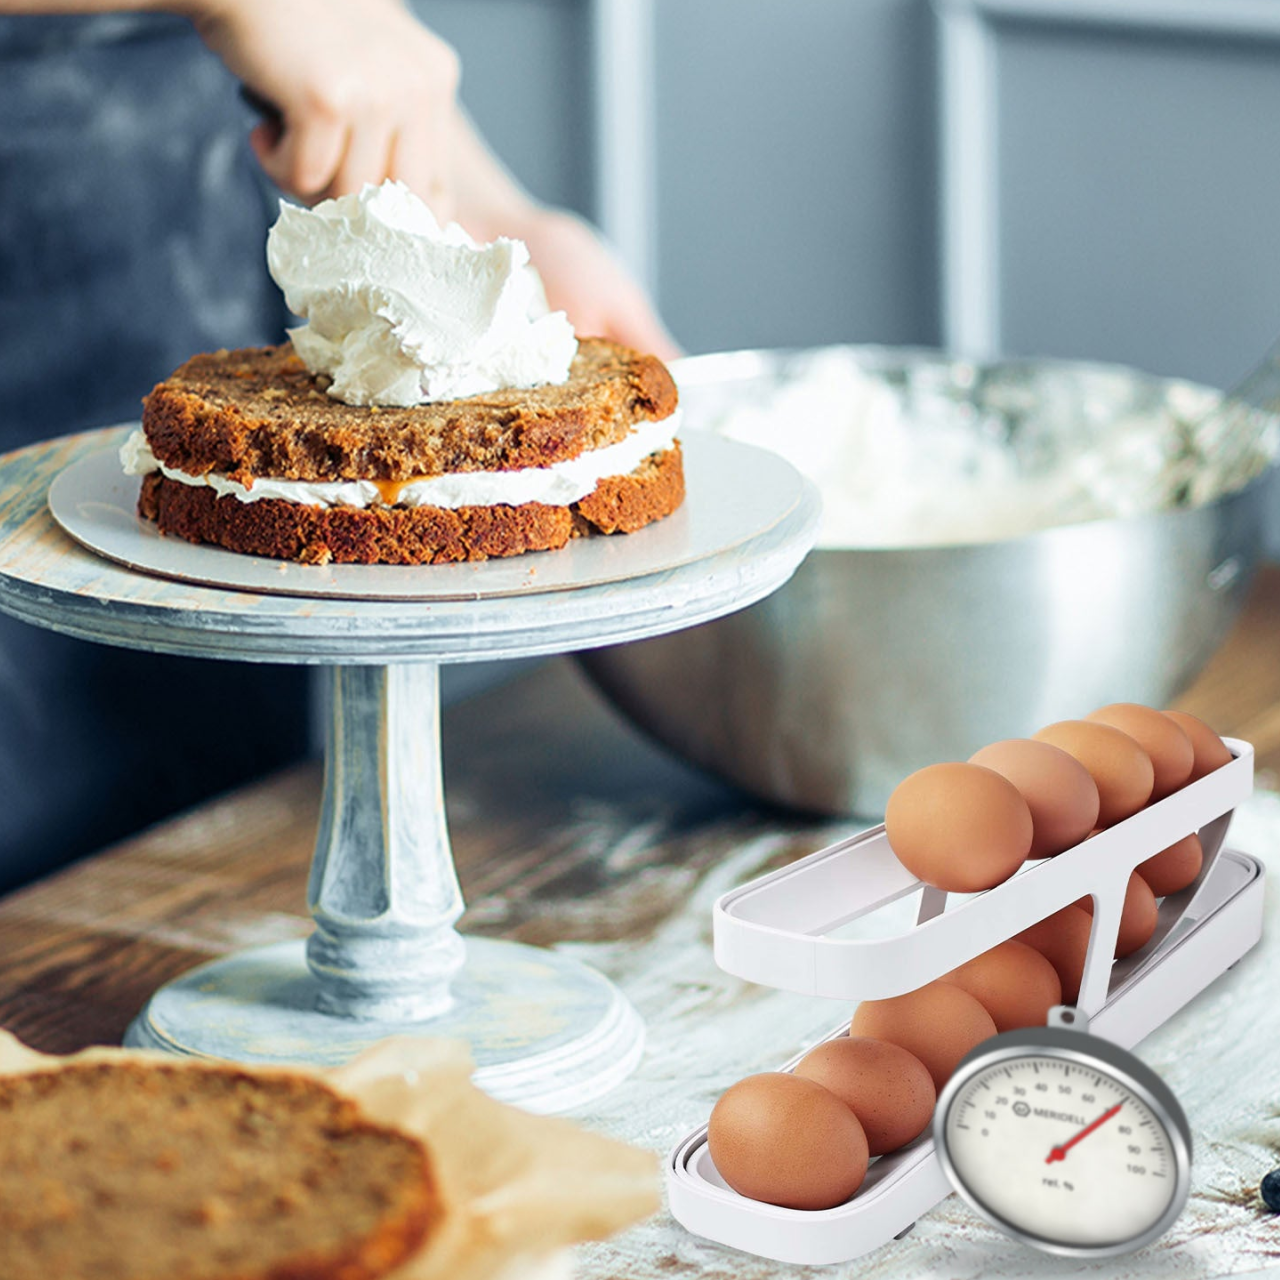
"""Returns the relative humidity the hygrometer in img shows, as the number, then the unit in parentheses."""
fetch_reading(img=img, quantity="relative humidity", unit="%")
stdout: 70 (%)
